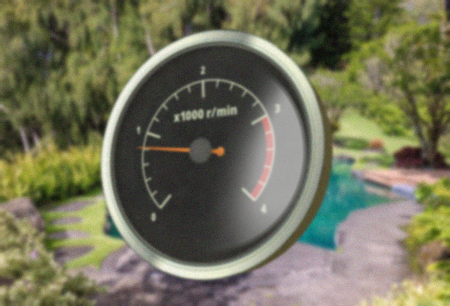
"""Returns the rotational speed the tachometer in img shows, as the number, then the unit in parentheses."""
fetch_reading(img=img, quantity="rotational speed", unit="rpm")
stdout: 800 (rpm)
